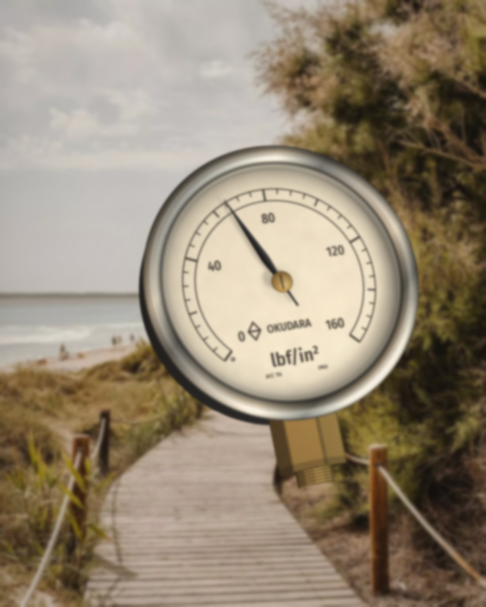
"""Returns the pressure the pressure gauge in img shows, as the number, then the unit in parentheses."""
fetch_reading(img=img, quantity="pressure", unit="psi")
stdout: 65 (psi)
